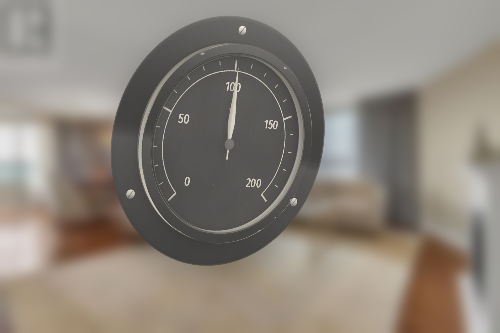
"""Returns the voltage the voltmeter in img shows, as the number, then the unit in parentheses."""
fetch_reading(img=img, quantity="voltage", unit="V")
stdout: 100 (V)
